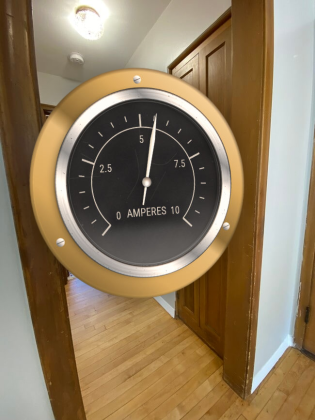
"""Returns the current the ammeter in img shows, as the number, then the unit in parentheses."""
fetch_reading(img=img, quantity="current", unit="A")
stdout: 5.5 (A)
